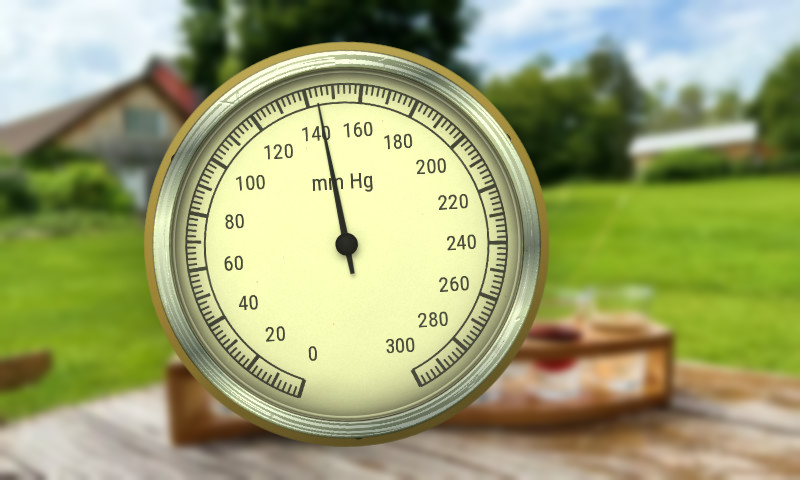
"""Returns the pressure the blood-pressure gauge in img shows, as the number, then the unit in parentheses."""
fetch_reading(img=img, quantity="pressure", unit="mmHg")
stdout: 144 (mmHg)
